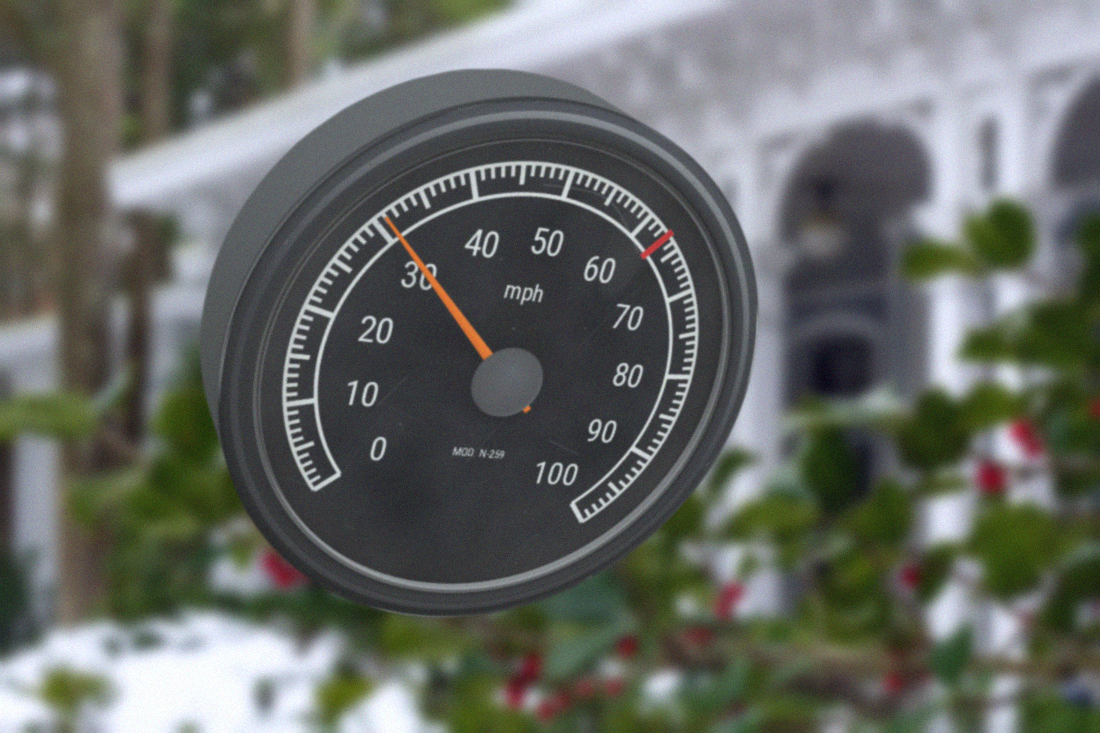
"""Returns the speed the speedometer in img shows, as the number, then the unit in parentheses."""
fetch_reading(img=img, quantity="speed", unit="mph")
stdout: 31 (mph)
